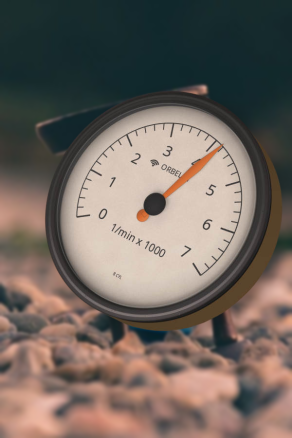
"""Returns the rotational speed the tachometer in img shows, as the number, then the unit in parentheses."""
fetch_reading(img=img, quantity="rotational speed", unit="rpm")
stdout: 4200 (rpm)
